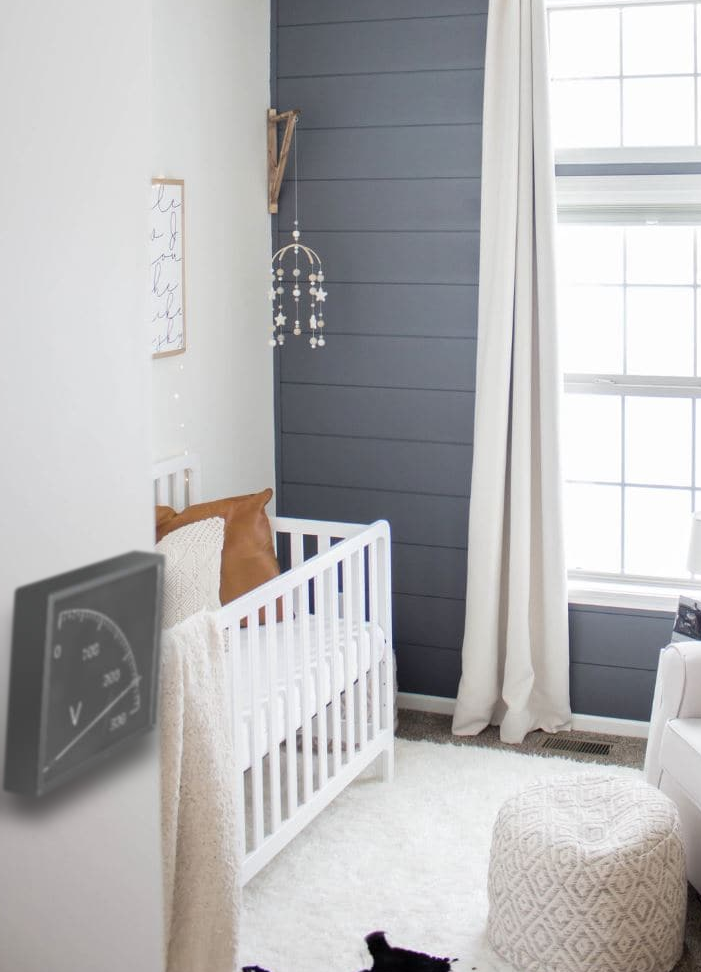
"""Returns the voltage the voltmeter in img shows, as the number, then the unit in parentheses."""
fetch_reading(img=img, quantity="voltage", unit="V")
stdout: 250 (V)
